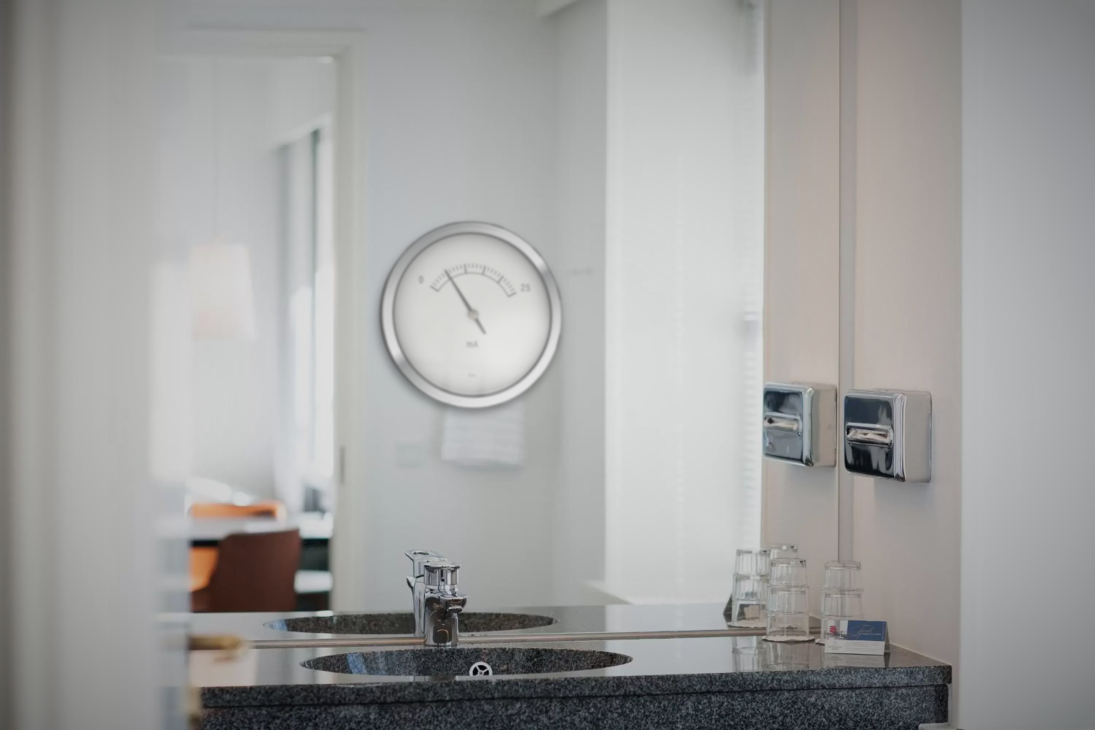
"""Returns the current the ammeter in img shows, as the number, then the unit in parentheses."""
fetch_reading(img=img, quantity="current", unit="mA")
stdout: 5 (mA)
